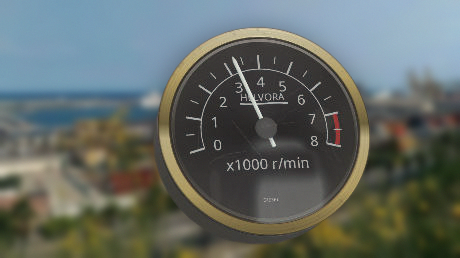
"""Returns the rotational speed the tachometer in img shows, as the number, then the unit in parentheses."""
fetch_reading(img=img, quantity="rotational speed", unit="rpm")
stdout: 3250 (rpm)
